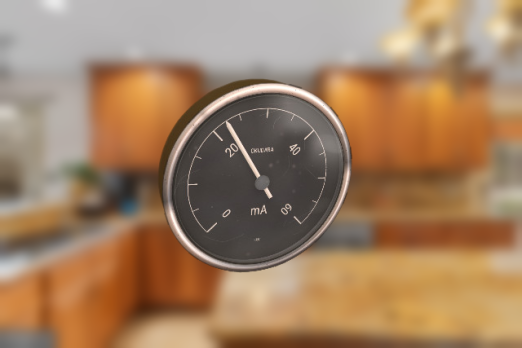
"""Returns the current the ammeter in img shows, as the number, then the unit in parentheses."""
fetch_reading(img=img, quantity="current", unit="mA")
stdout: 22.5 (mA)
